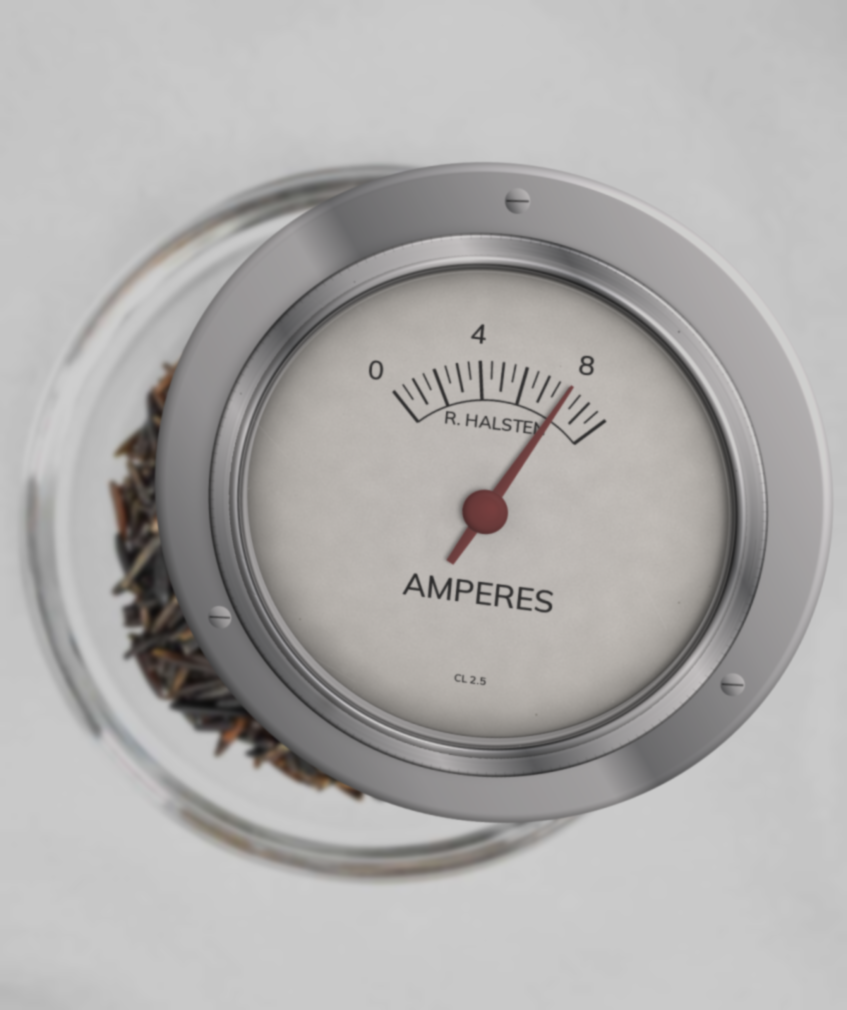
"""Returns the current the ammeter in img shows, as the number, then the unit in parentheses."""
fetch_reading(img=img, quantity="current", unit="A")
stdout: 8 (A)
